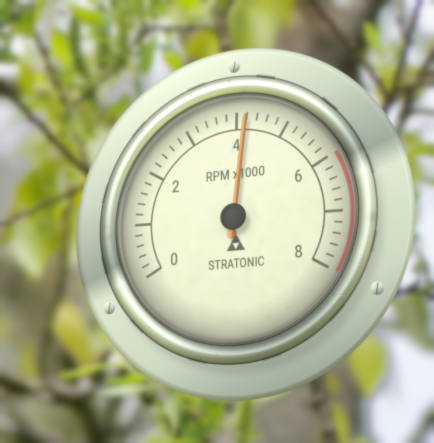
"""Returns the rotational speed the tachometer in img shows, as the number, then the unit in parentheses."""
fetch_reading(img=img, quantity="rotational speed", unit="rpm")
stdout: 4200 (rpm)
